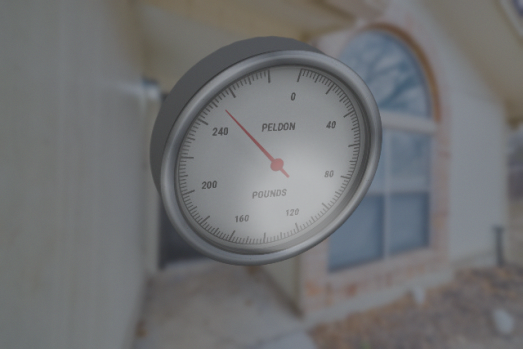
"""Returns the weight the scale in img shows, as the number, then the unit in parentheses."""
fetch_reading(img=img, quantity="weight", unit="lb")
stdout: 252 (lb)
